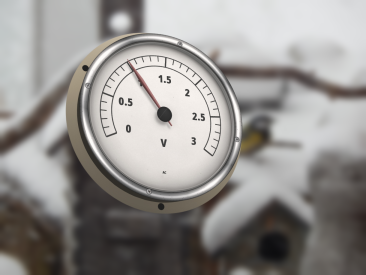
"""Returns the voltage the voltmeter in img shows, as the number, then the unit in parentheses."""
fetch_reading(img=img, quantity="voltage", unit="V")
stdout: 1 (V)
